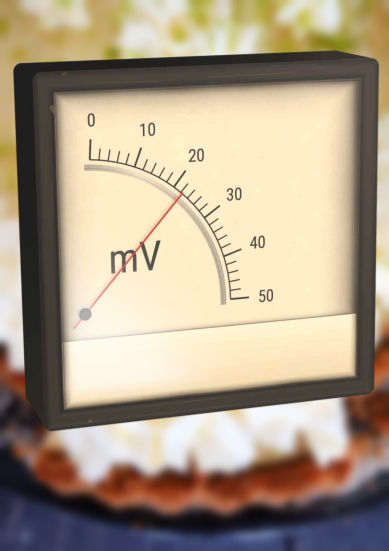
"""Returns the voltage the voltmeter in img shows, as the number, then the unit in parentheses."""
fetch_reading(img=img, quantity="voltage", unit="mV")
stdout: 22 (mV)
